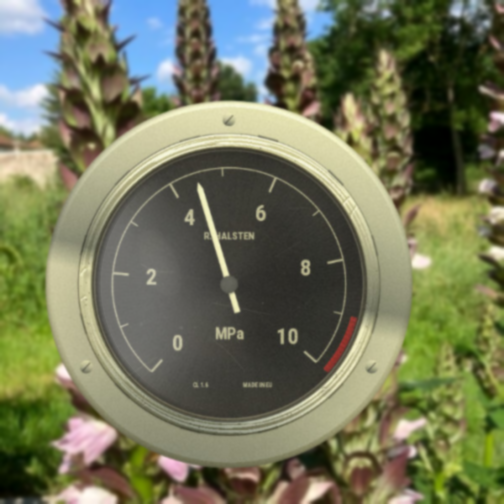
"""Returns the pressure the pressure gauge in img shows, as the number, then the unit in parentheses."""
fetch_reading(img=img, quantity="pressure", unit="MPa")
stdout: 4.5 (MPa)
